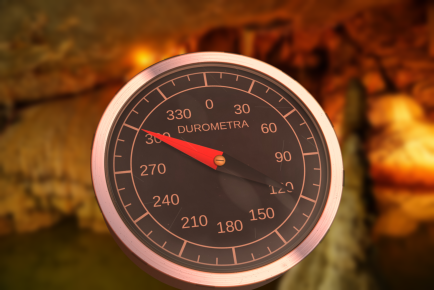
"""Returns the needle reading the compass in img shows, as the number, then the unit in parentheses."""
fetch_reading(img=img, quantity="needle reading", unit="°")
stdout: 300 (°)
